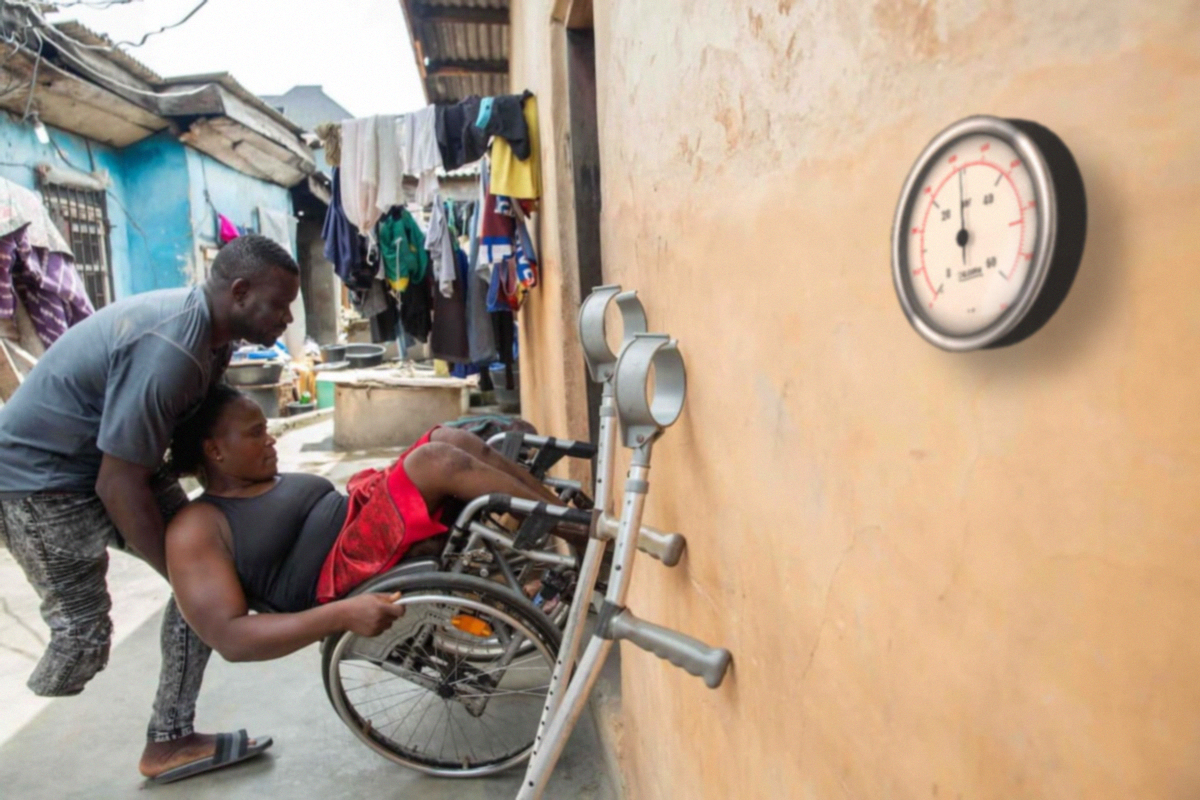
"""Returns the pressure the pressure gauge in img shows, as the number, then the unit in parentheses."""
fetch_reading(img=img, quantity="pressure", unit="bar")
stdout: 30 (bar)
